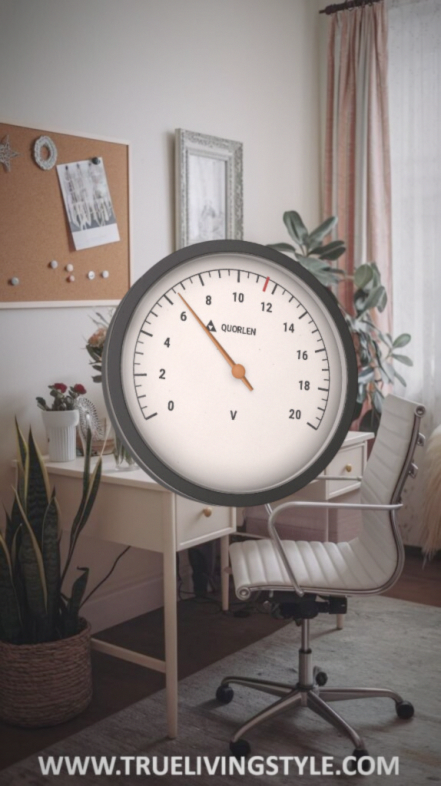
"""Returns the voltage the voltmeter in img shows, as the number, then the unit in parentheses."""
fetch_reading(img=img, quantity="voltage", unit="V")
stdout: 6.5 (V)
